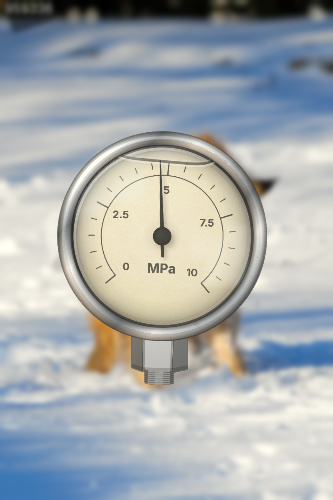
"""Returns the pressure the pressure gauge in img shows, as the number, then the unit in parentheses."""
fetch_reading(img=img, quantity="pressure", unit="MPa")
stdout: 4.75 (MPa)
